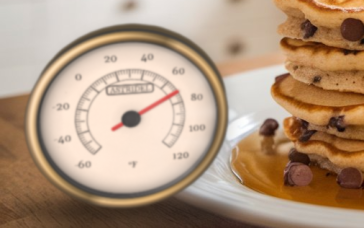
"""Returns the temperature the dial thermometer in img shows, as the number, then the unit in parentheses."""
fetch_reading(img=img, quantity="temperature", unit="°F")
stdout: 70 (°F)
